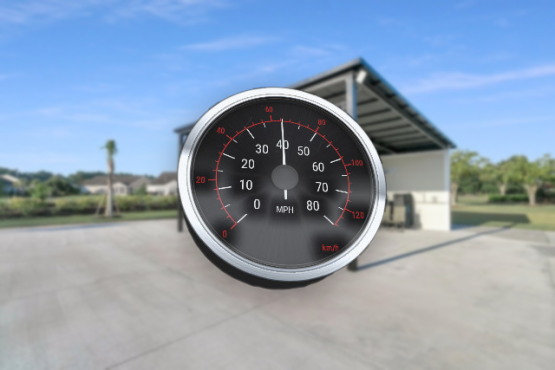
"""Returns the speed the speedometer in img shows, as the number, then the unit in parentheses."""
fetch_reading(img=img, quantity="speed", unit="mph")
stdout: 40 (mph)
